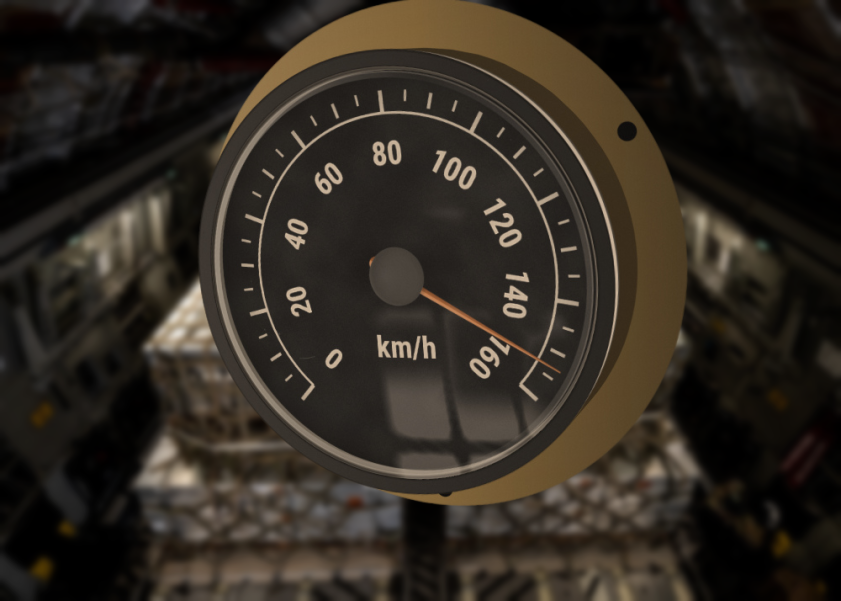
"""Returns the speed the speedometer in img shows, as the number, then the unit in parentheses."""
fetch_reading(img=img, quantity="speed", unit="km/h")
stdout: 152.5 (km/h)
